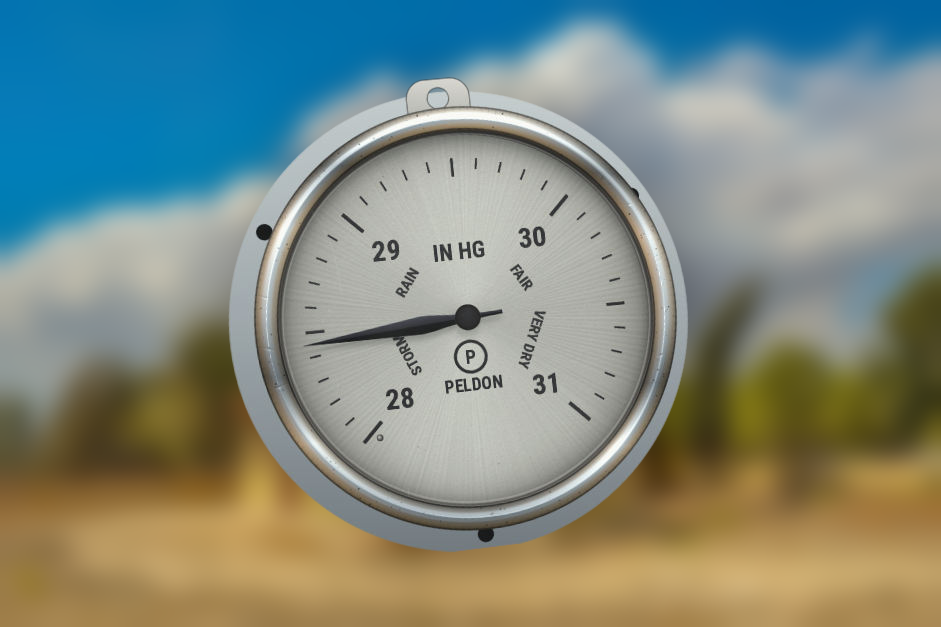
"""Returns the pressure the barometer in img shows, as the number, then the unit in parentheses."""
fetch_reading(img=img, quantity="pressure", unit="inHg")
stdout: 28.45 (inHg)
